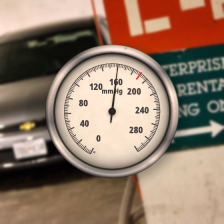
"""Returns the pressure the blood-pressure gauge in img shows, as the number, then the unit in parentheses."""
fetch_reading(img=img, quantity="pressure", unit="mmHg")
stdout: 160 (mmHg)
